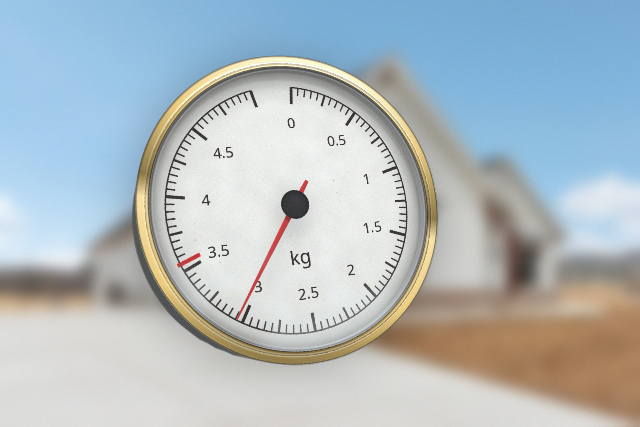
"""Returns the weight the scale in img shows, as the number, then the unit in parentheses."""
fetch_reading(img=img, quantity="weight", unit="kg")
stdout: 3.05 (kg)
